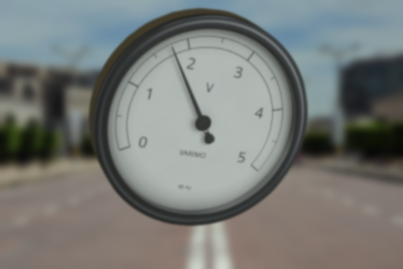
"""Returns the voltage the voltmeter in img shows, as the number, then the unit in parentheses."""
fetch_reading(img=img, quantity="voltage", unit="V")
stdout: 1.75 (V)
